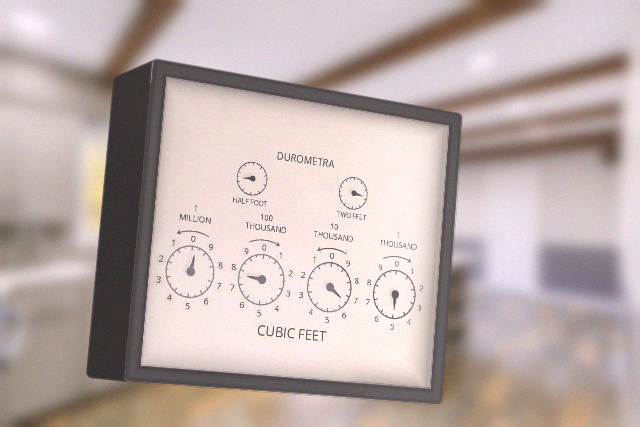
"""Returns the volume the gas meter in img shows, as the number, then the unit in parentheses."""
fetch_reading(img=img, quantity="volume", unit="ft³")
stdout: 976500 (ft³)
